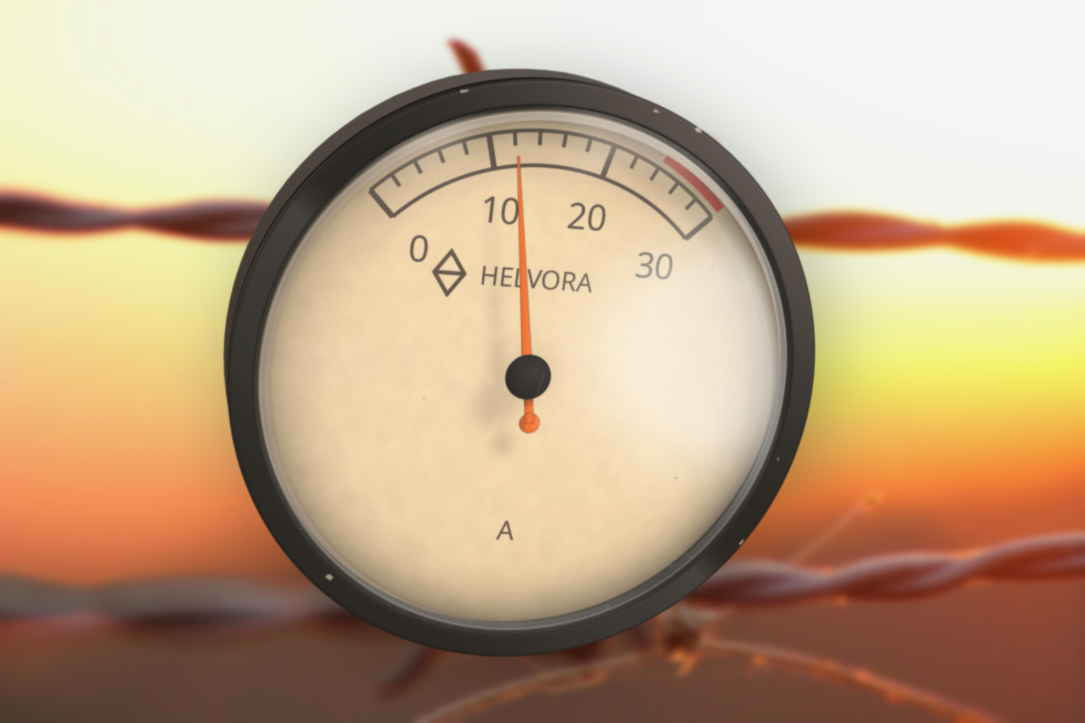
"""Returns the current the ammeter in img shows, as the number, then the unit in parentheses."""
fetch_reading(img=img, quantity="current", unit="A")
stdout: 12 (A)
